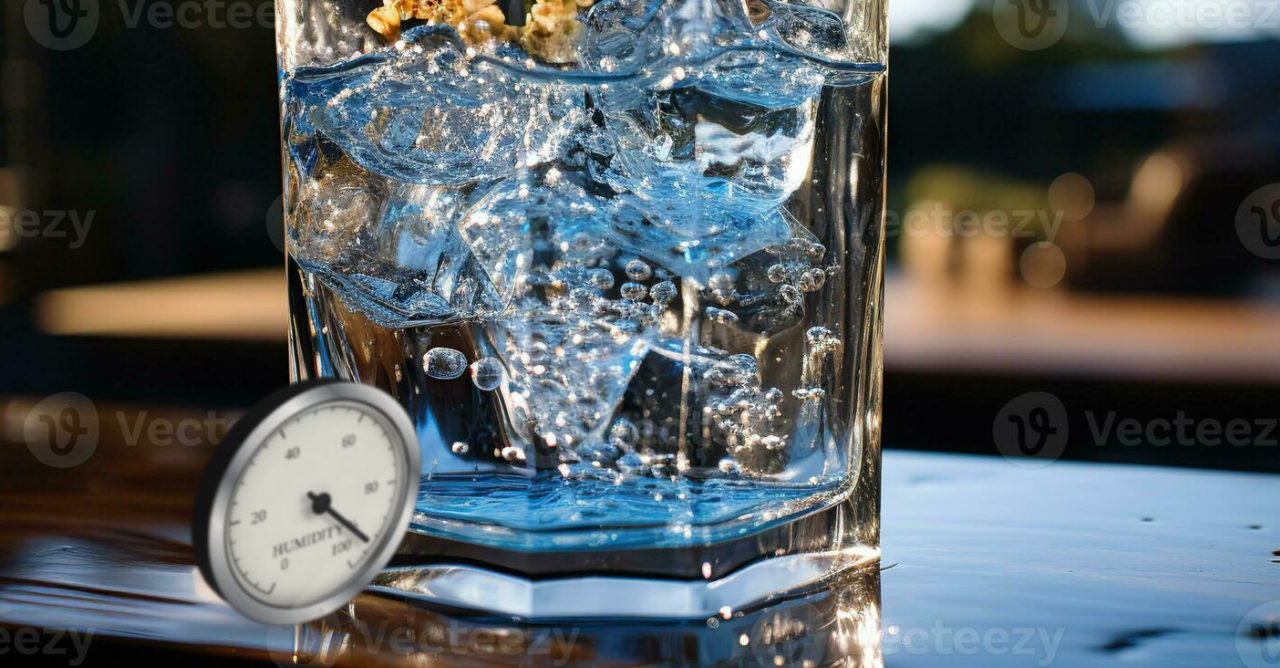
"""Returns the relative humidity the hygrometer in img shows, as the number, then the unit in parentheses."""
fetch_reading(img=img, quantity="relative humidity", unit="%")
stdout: 94 (%)
